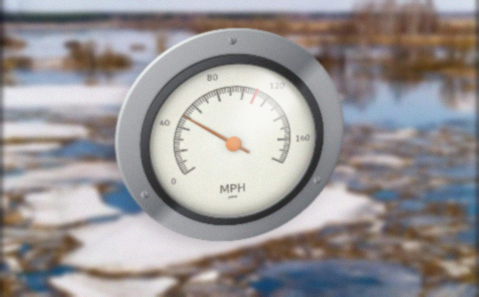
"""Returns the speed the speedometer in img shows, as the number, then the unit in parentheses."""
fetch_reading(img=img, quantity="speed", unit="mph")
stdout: 50 (mph)
